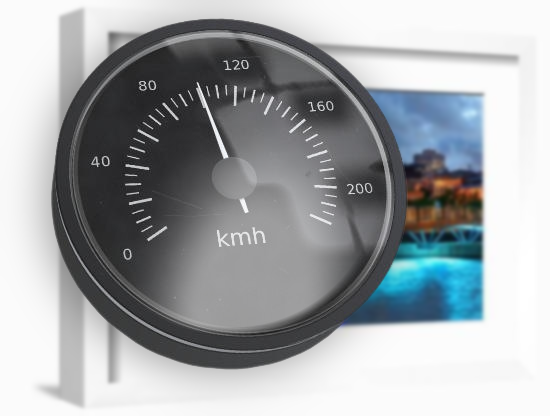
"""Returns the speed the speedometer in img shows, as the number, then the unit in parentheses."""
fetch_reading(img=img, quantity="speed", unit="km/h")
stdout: 100 (km/h)
